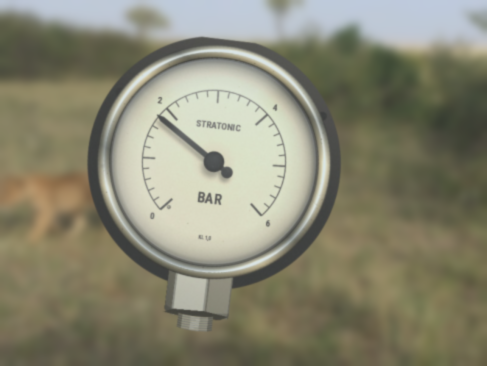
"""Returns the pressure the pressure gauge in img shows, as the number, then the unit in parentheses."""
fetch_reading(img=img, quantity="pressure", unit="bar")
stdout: 1.8 (bar)
